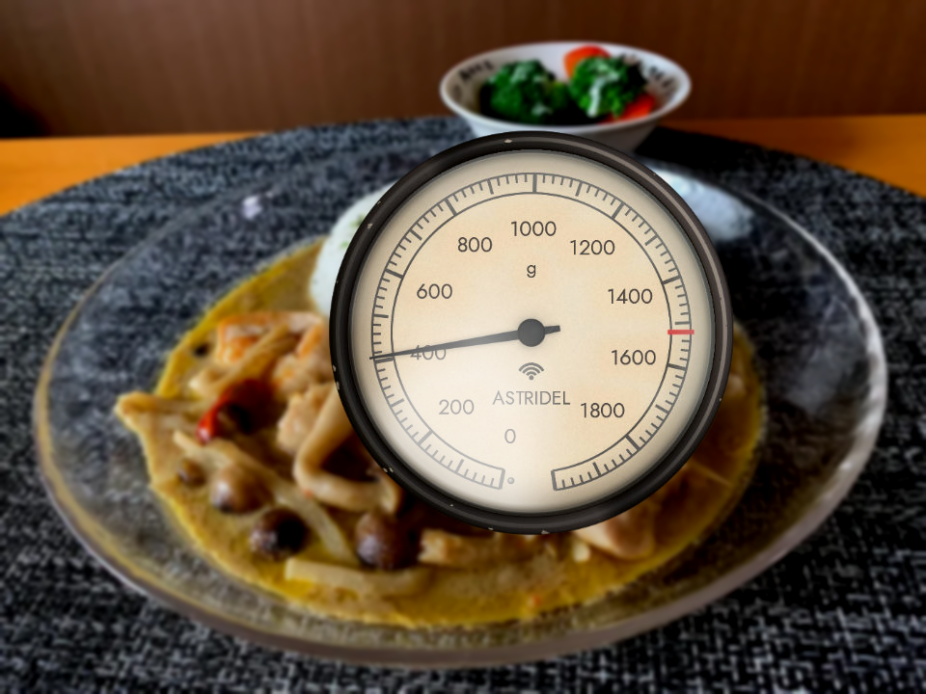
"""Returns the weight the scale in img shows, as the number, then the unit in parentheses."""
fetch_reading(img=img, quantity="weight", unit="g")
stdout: 410 (g)
